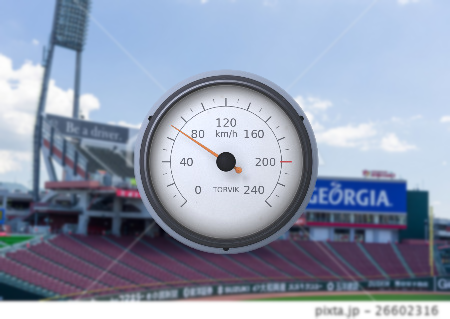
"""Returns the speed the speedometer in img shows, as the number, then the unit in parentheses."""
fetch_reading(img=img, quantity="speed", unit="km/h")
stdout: 70 (km/h)
